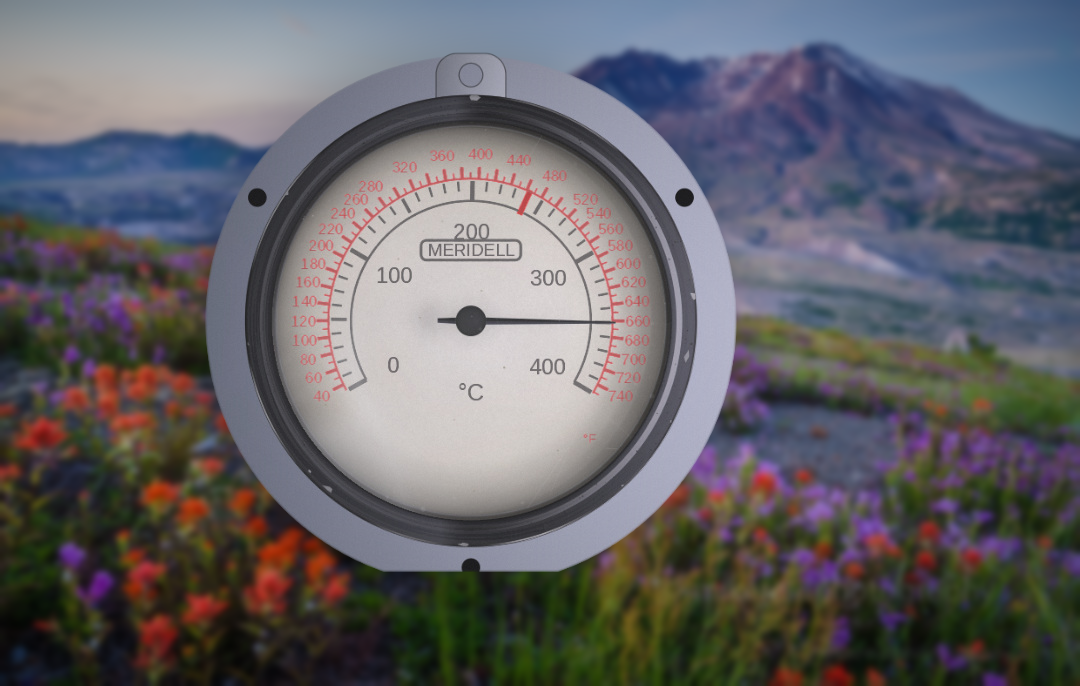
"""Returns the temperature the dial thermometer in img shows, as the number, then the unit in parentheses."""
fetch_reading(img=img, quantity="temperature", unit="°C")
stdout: 350 (°C)
